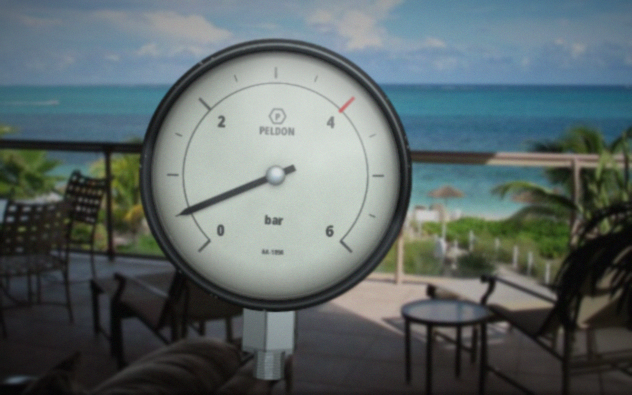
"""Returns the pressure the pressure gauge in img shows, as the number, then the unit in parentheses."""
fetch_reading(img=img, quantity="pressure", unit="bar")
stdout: 0.5 (bar)
